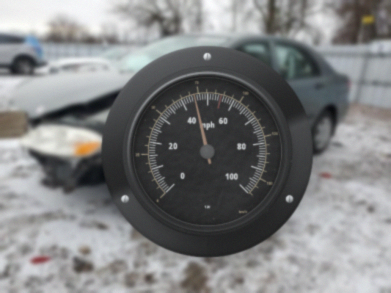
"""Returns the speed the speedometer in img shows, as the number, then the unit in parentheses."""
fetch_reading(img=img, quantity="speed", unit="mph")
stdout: 45 (mph)
